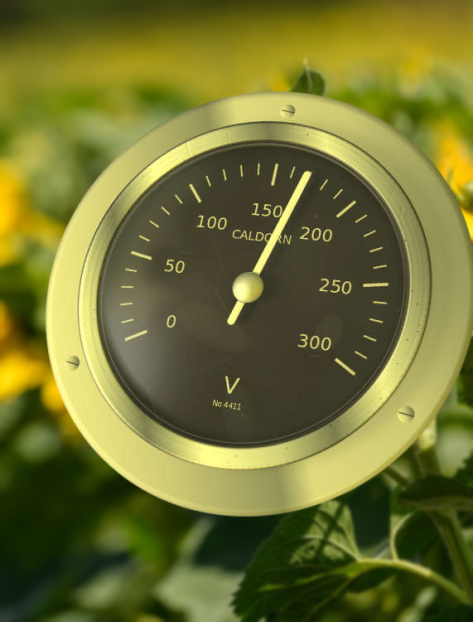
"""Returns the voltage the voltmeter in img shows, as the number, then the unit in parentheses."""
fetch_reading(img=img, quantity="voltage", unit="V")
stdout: 170 (V)
